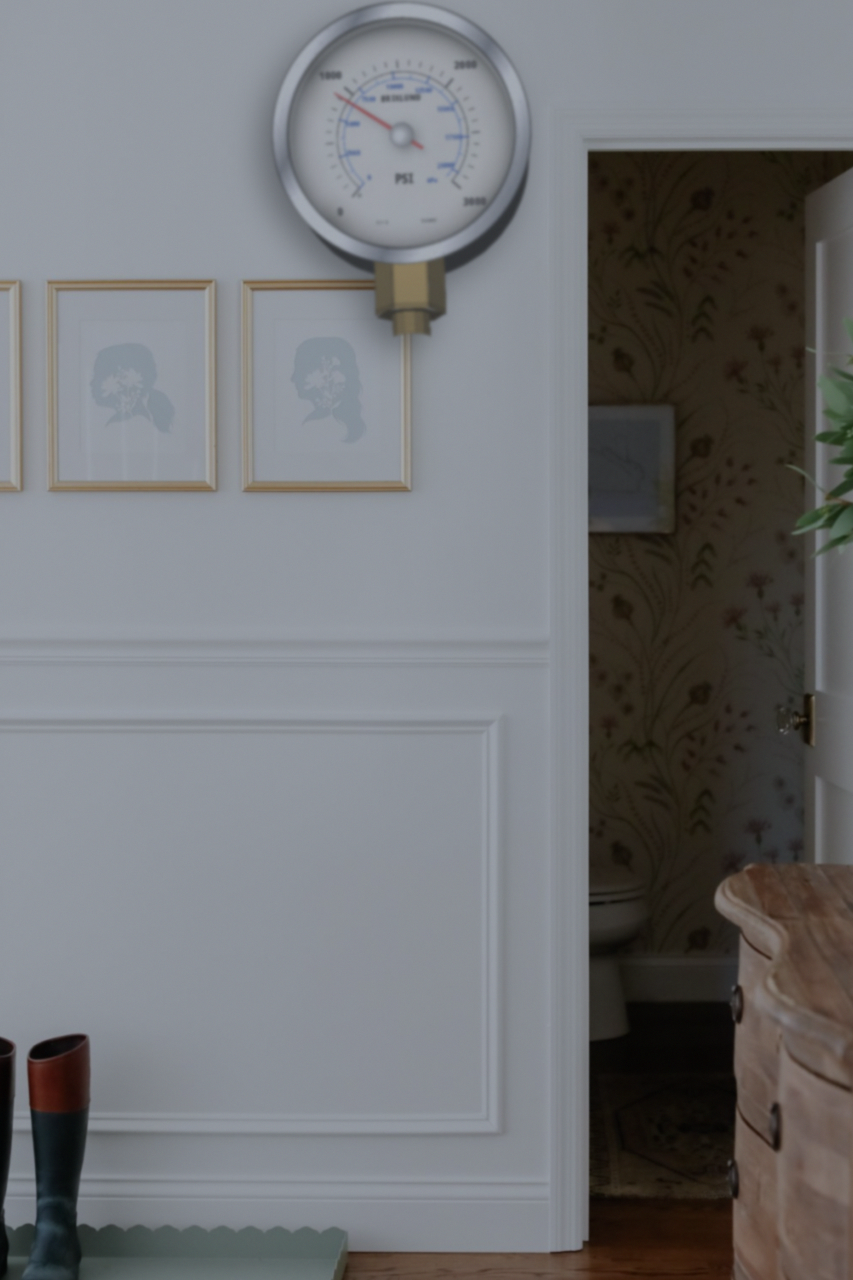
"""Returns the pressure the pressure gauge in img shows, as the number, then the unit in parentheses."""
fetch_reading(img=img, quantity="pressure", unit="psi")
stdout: 900 (psi)
